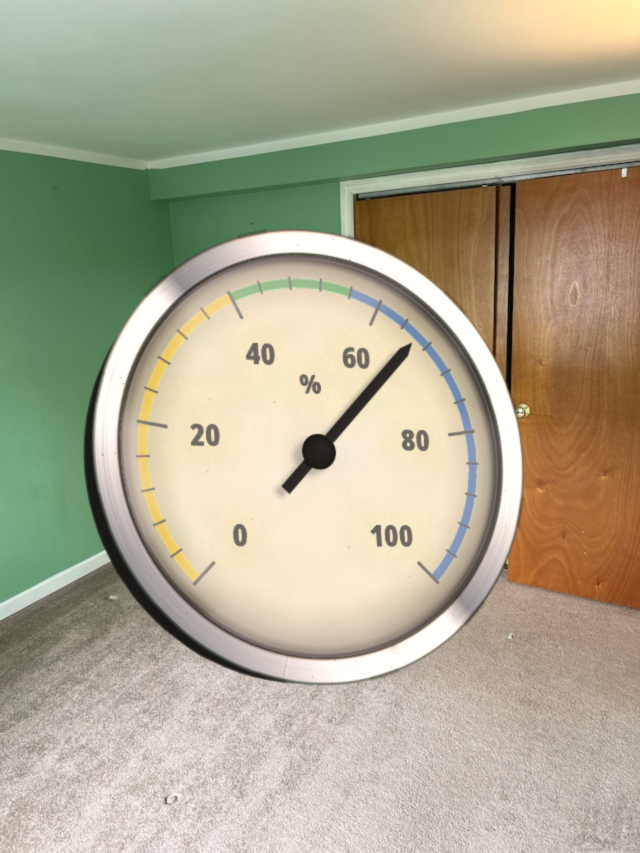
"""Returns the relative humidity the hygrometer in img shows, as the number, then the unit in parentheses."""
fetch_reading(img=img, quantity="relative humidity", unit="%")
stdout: 66 (%)
